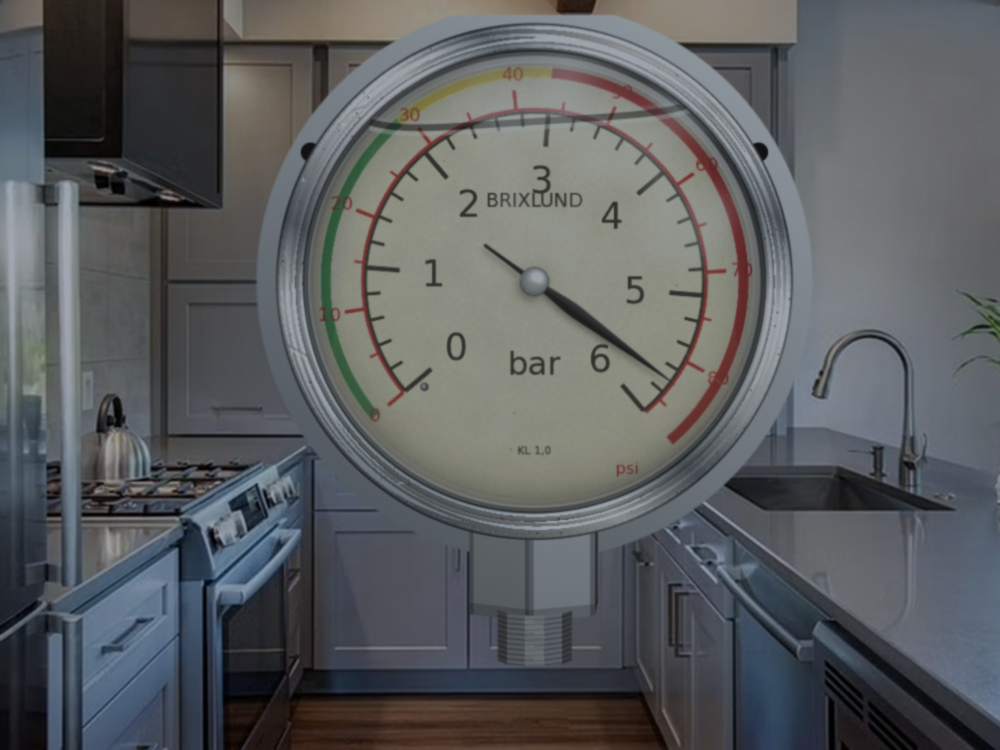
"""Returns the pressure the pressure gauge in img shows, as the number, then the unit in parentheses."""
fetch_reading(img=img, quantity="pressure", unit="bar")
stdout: 5.7 (bar)
